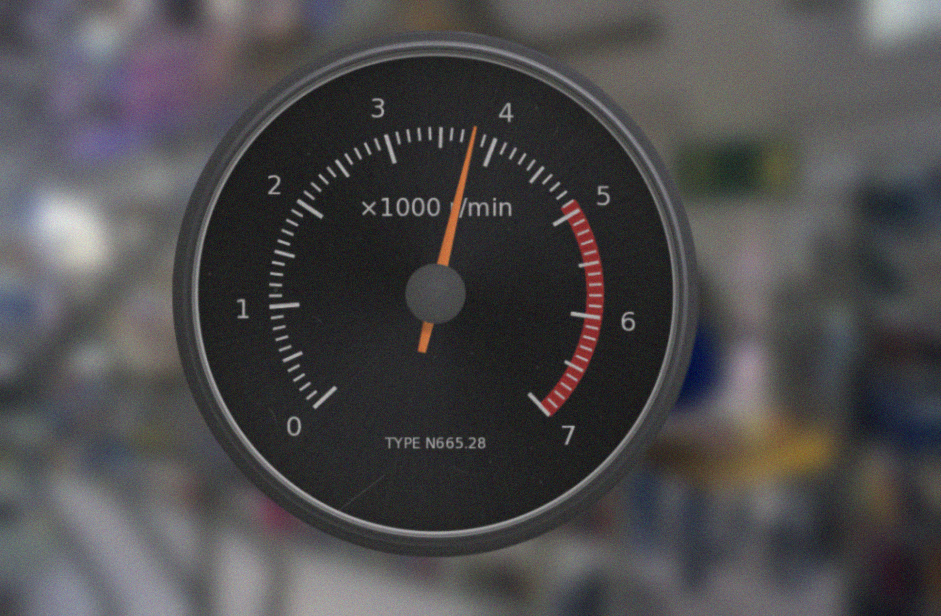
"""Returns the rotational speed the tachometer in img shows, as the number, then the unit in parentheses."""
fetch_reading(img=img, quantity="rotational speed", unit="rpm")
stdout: 3800 (rpm)
